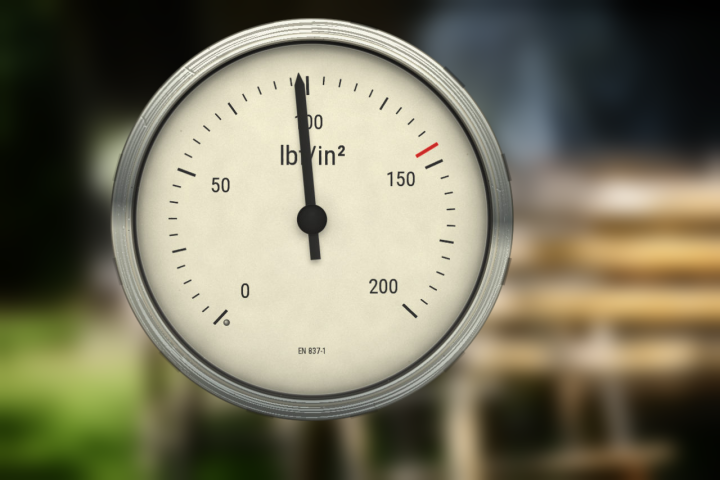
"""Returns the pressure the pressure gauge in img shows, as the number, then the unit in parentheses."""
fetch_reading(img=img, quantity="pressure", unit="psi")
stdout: 97.5 (psi)
